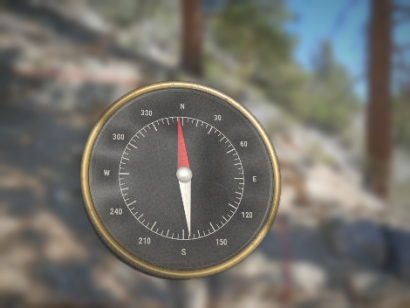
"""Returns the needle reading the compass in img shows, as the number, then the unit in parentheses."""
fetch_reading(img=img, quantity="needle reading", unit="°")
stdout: 355 (°)
